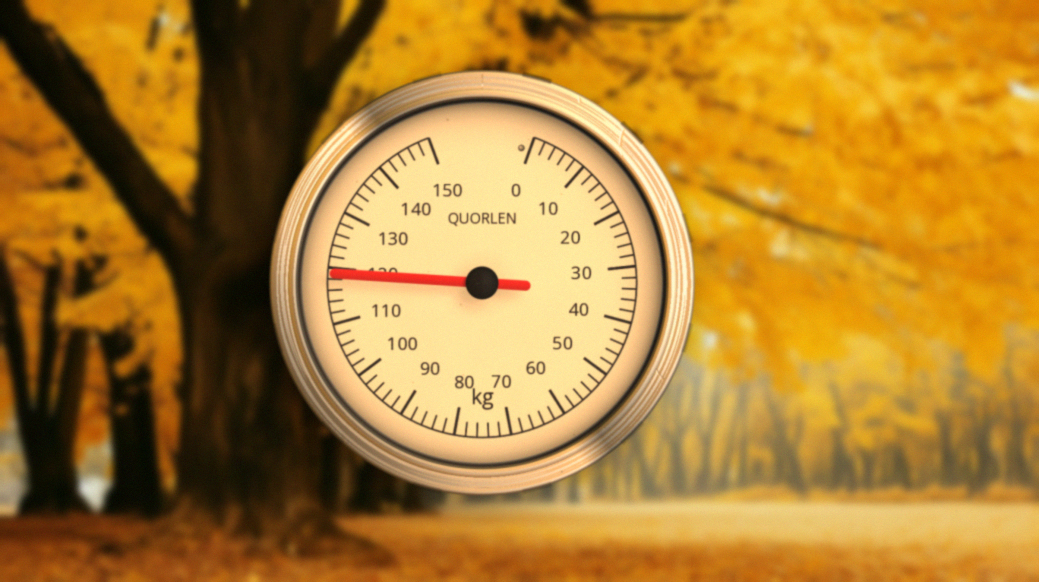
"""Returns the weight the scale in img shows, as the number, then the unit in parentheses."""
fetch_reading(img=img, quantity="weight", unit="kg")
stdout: 119 (kg)
